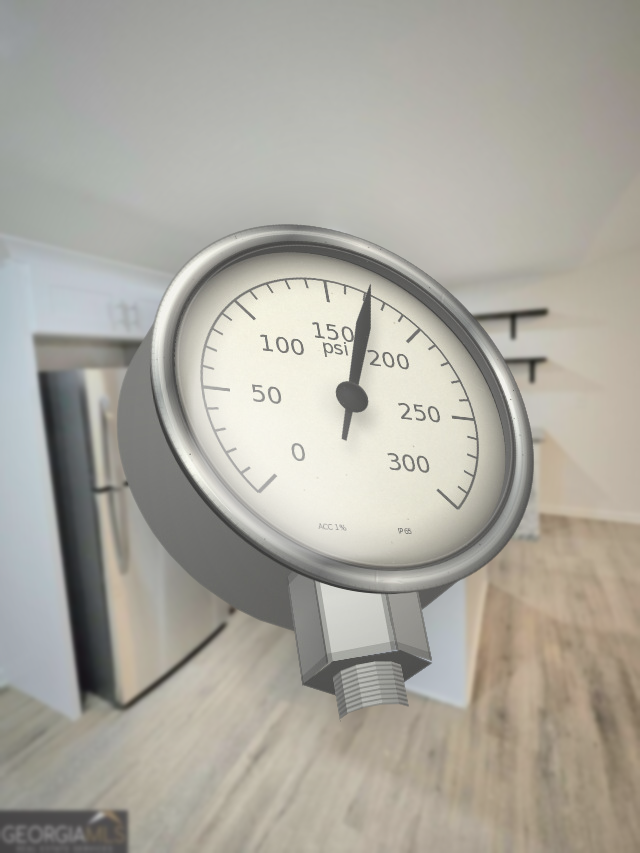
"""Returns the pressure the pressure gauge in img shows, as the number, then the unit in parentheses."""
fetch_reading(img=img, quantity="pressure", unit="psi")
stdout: 170 (psi)
